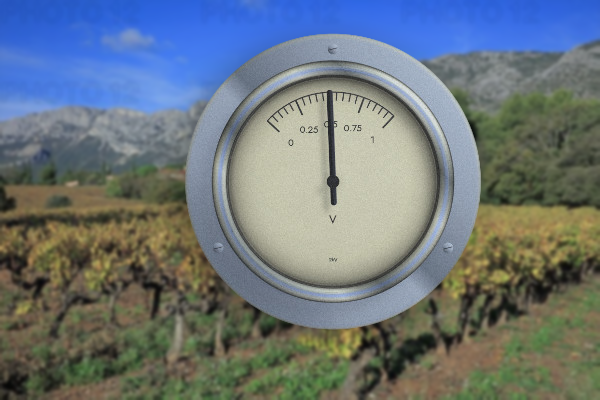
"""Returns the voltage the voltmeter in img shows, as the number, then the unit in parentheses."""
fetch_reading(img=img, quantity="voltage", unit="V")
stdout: 0.5 (V)
